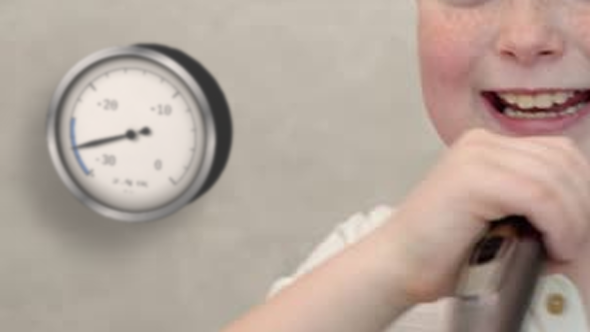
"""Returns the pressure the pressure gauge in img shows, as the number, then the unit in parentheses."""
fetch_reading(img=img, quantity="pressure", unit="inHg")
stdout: -27 (inHg)
